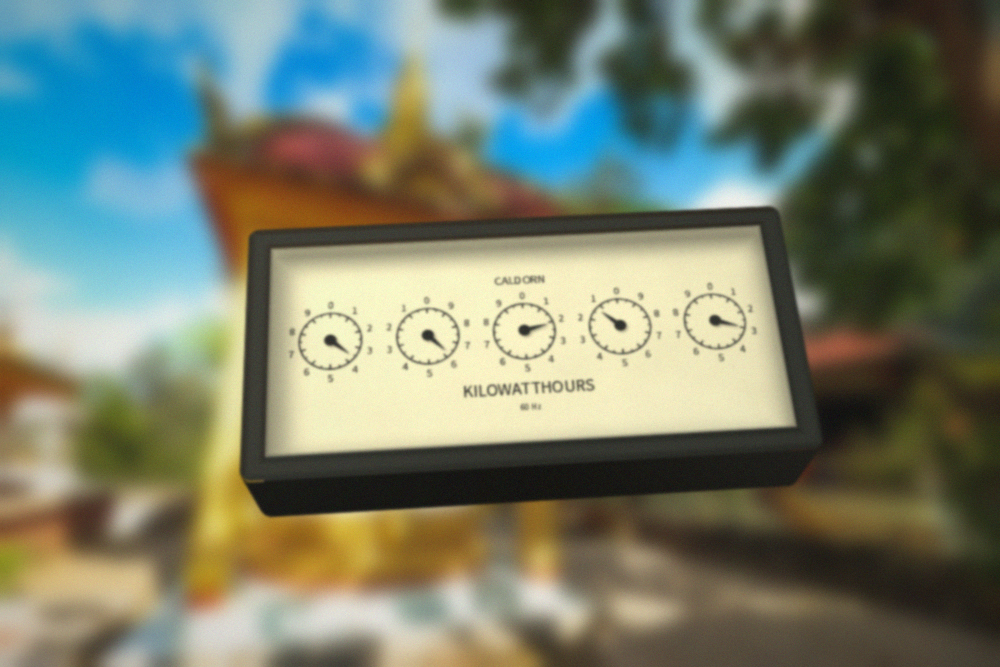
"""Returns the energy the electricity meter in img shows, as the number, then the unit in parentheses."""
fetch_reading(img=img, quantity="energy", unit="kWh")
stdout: 36213 (kWh)
